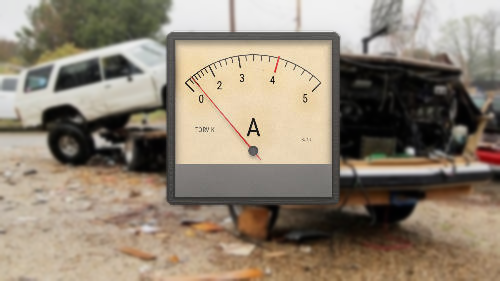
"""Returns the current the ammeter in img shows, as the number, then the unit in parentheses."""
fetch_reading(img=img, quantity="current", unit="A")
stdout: 1 (A)
